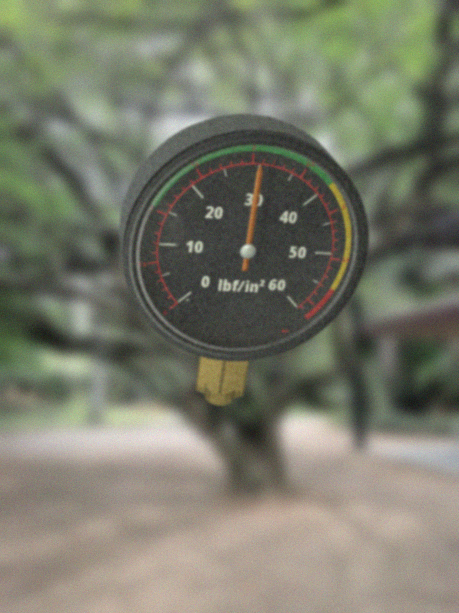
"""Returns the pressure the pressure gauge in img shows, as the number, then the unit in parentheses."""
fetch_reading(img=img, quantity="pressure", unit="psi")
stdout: 30 (psi)
